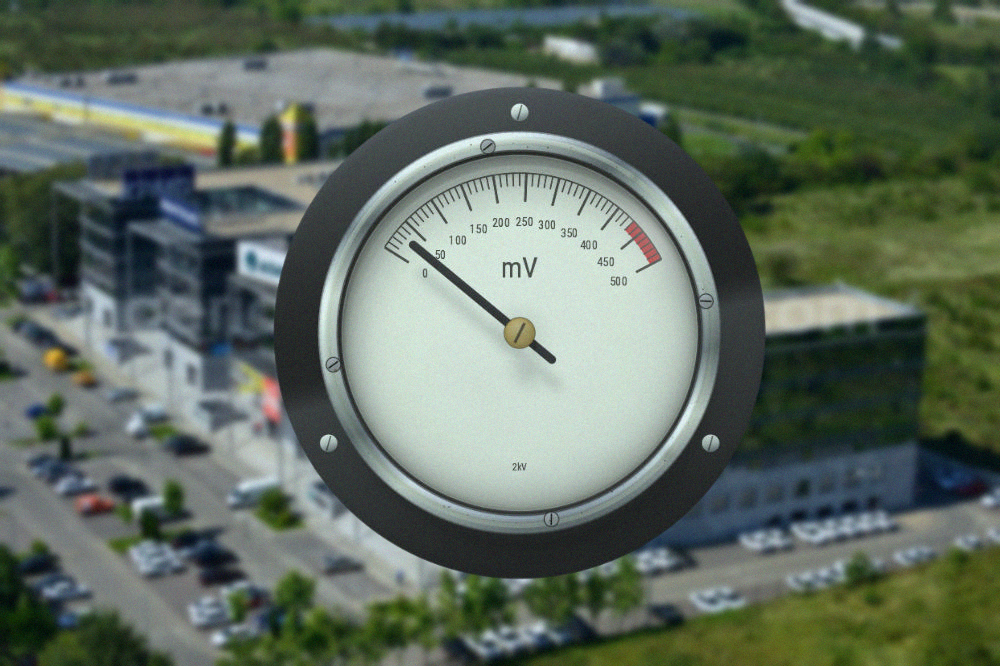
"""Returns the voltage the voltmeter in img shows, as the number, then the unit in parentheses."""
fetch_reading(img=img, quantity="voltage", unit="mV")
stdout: 30 (mV)
